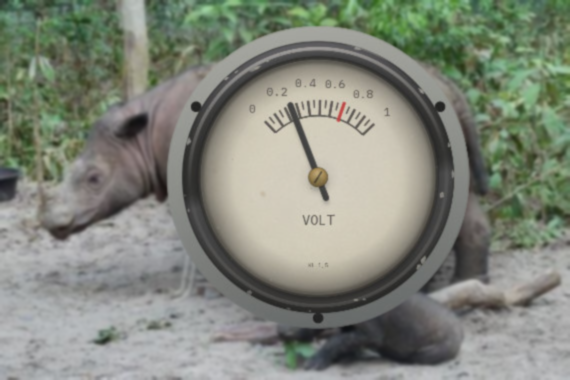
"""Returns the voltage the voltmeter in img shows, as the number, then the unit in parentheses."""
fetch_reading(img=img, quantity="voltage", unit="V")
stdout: 0.25 (V)
